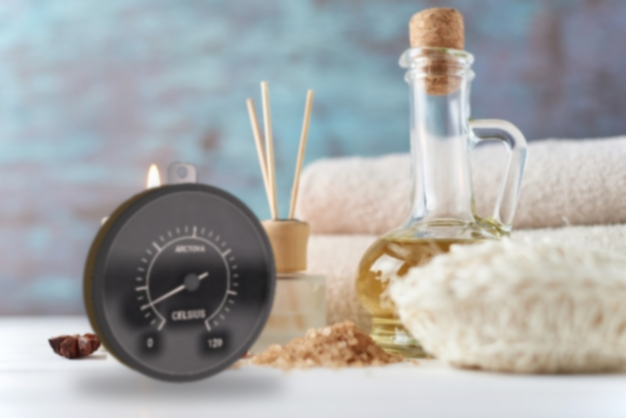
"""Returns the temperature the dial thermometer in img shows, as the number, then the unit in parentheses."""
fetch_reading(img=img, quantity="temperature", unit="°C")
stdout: 12 (°C)
